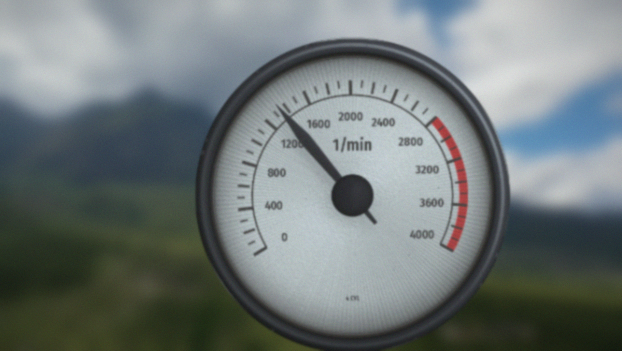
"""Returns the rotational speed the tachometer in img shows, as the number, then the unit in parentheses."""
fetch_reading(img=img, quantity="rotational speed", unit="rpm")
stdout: 1350 (rpm)
